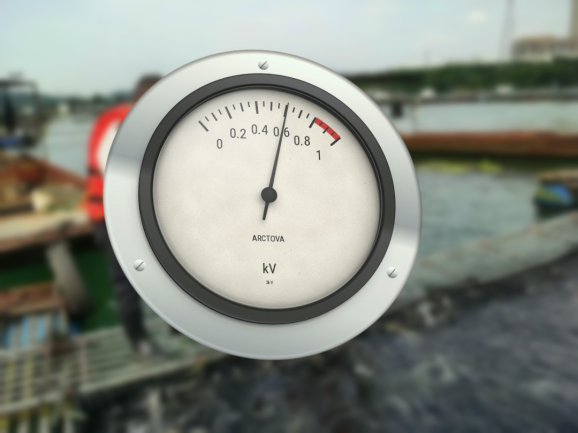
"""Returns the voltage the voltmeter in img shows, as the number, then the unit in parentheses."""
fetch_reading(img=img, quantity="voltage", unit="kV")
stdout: 0.6 (kV)
